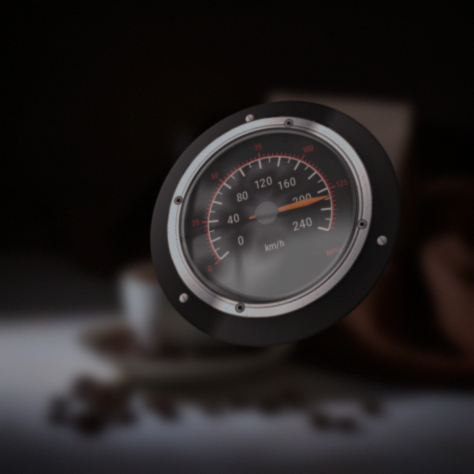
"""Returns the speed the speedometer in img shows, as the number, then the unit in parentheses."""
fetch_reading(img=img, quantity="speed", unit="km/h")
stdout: 210 (km/h)
